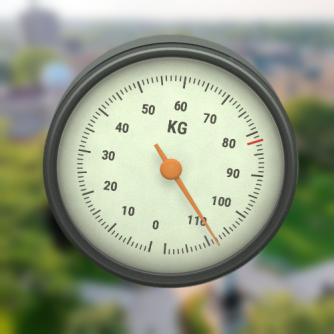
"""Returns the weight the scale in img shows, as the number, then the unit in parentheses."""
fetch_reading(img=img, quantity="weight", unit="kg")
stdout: 108 (kg)
